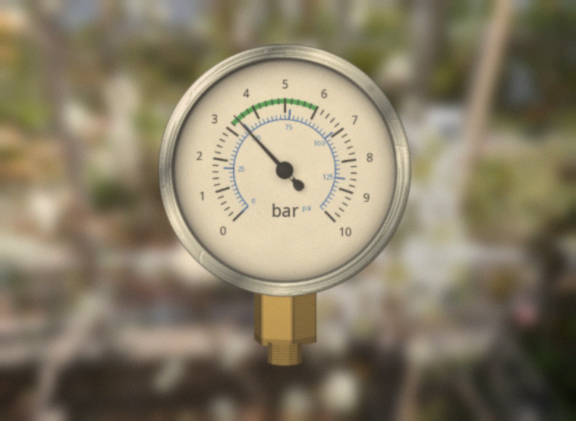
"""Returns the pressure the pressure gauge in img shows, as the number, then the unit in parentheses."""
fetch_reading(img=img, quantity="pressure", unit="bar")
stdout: 3.4 (bar)
